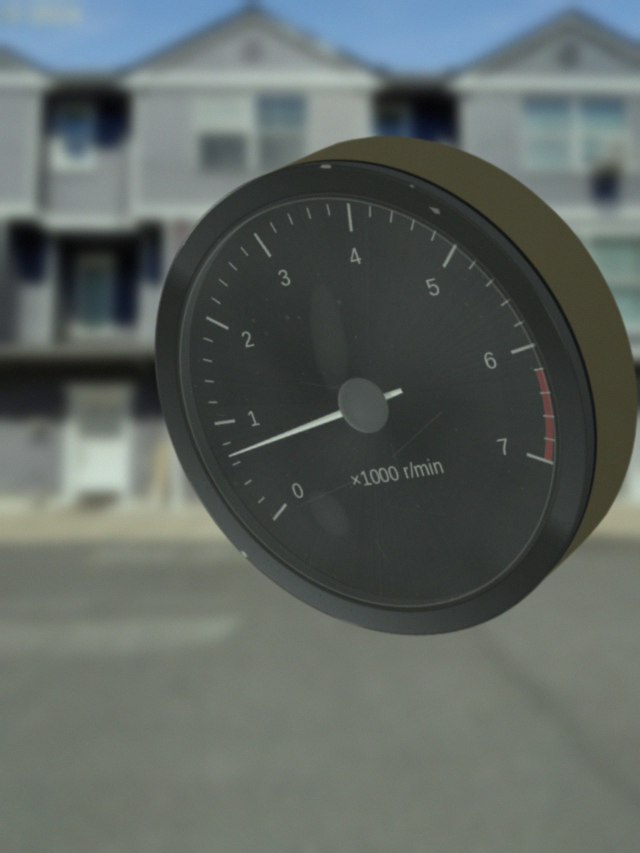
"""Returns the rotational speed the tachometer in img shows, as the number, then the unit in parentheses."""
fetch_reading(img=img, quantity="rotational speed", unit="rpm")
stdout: 700 (rpm)
